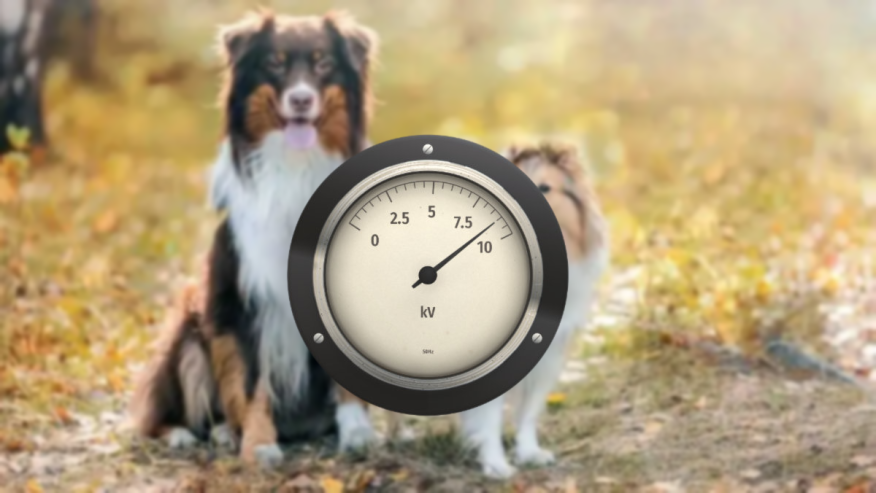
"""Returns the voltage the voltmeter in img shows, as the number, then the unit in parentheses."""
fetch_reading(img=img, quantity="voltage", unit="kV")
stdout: 9 (kV)
